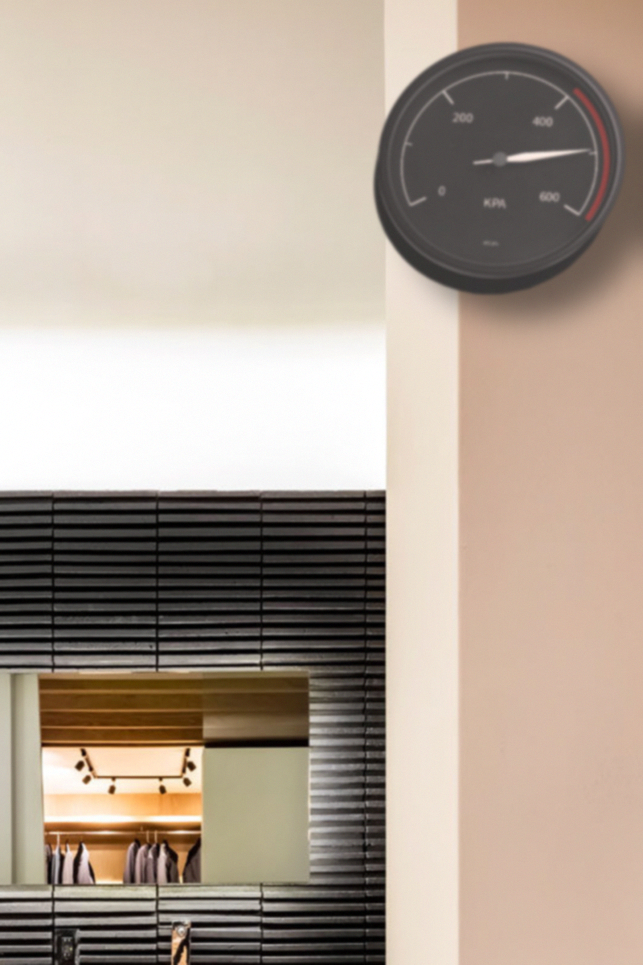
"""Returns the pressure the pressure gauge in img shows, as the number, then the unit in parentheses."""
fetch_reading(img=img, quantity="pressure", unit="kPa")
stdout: 500 (kPa)
